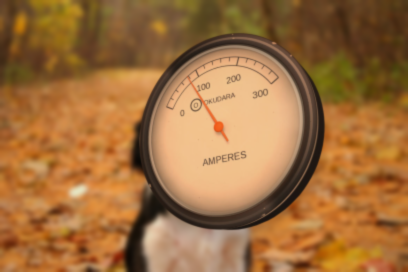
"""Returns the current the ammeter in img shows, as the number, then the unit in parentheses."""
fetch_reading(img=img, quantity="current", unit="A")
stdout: 80 (A)
